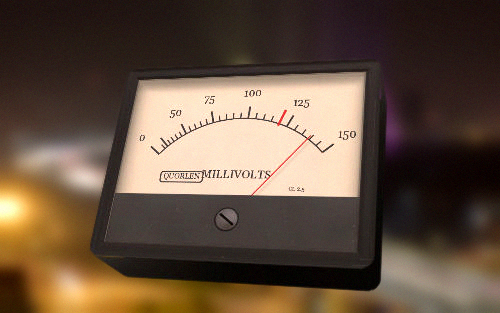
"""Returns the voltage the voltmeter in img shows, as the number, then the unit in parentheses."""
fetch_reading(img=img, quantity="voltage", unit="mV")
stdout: 140 (mV)
